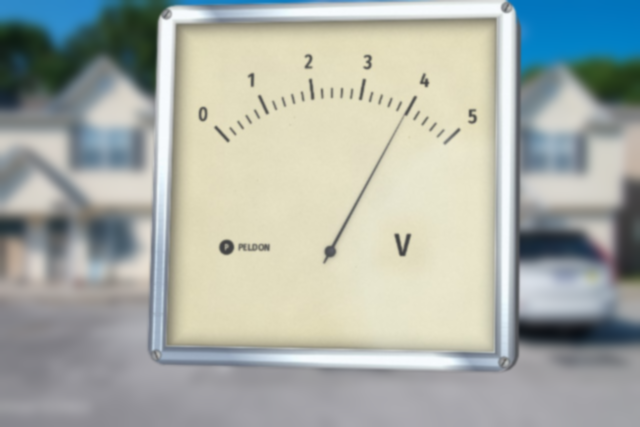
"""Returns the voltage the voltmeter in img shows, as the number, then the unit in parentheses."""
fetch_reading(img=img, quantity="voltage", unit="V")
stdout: 4 (V)
